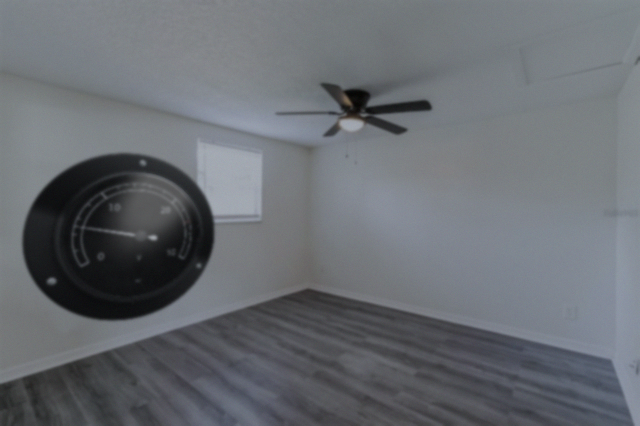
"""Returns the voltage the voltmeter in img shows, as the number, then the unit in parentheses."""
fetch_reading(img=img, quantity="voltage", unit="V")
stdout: 5 (V)
